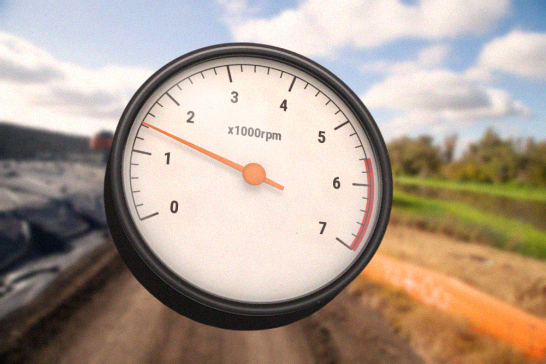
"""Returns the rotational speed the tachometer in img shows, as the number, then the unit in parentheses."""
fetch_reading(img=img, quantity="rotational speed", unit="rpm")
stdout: 1400 (rpm)
